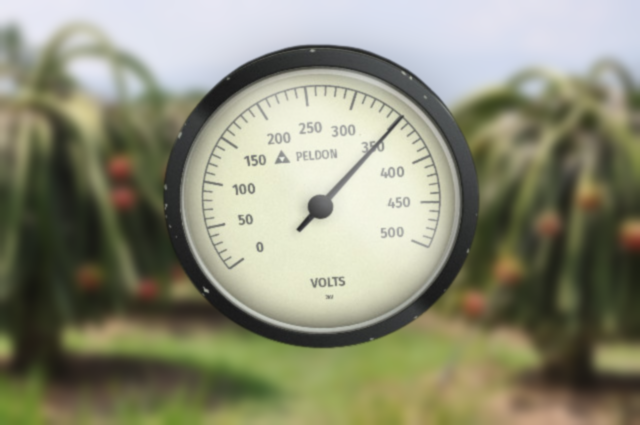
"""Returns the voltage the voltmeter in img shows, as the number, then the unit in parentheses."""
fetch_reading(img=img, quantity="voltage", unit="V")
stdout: 350 (V)
